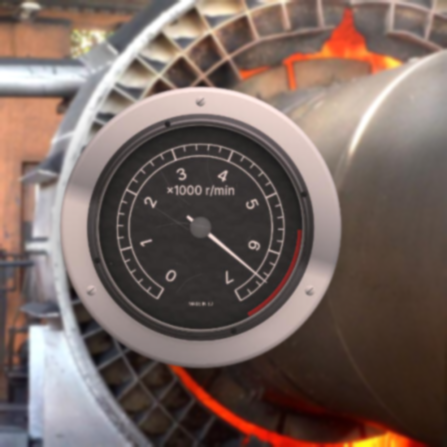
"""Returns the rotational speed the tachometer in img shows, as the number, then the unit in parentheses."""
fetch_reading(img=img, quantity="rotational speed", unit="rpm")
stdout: 6500 (rpm)
